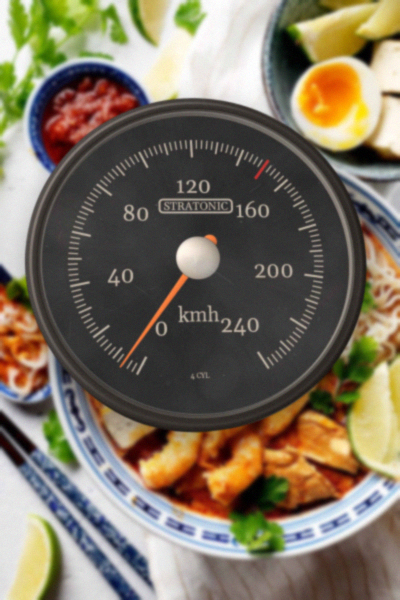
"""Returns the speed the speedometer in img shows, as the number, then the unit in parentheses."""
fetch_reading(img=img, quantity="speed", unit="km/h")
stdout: 6 (km/h)
